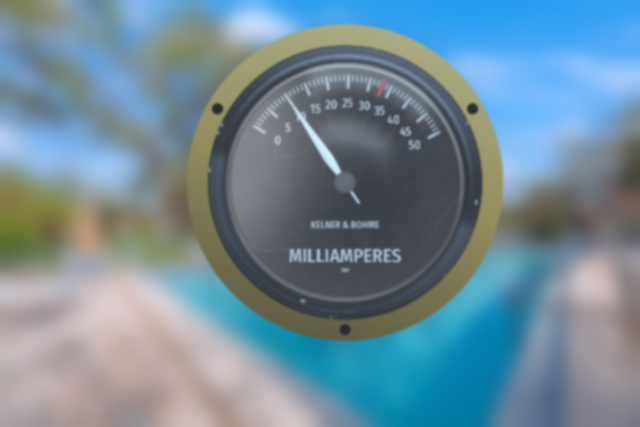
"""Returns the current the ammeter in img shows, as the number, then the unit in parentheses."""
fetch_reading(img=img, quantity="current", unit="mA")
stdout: 10 (mA)
